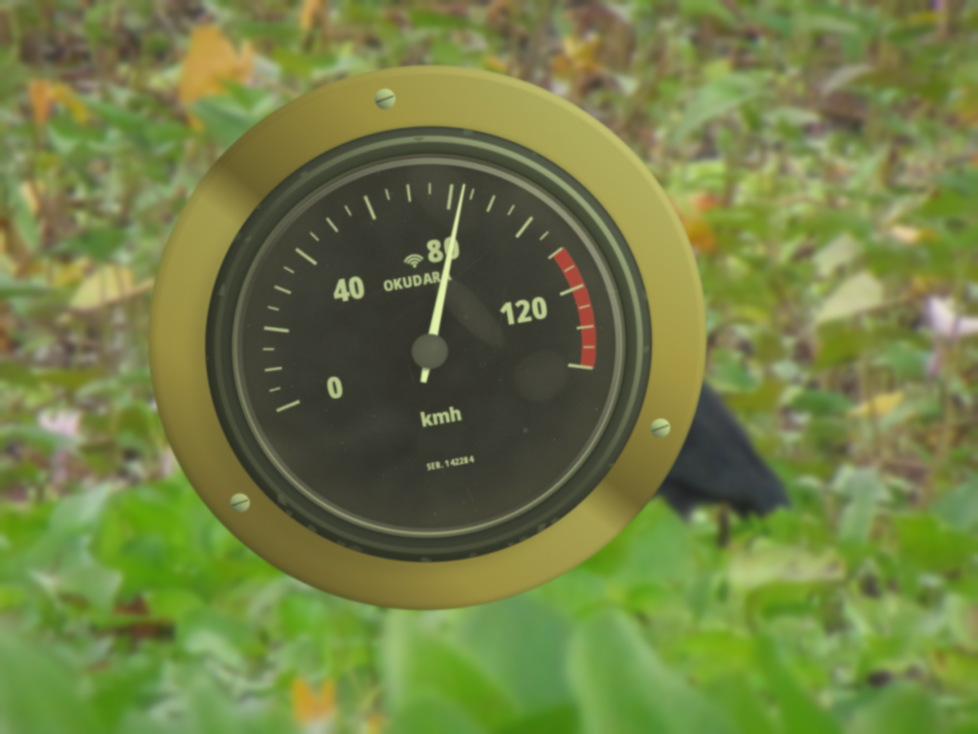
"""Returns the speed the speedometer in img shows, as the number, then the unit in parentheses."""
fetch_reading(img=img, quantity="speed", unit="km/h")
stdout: 82.5 (km/h)
